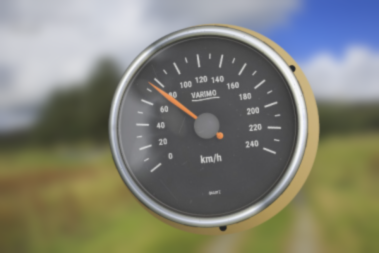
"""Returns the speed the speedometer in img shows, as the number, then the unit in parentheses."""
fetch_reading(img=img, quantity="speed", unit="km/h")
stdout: 75 (km/h)
